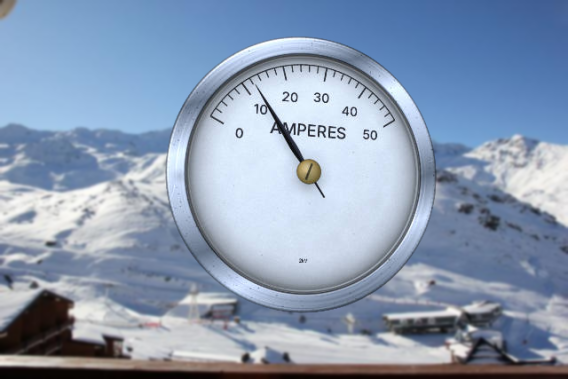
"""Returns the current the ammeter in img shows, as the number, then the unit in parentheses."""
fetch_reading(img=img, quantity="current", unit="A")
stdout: 12 (A)
